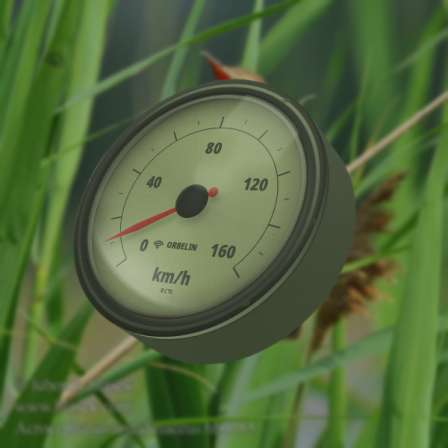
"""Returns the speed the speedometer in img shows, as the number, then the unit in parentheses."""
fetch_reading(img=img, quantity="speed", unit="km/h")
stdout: 10 (km/h)
